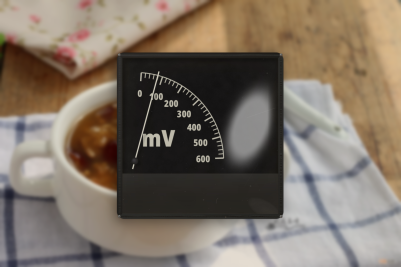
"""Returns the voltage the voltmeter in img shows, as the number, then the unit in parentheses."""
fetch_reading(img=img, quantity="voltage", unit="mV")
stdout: 80 (mV)
